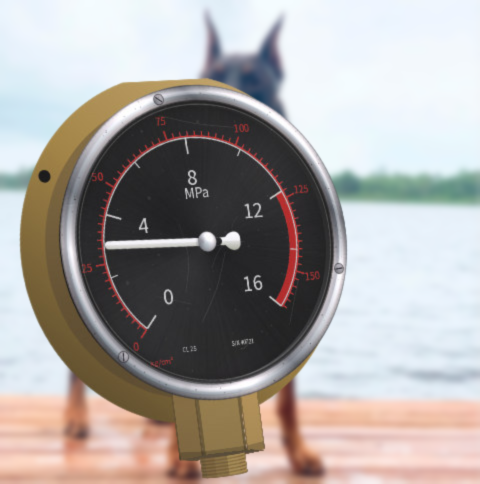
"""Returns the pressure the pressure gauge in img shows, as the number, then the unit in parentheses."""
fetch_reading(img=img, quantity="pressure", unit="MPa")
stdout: 3 (MPa)
